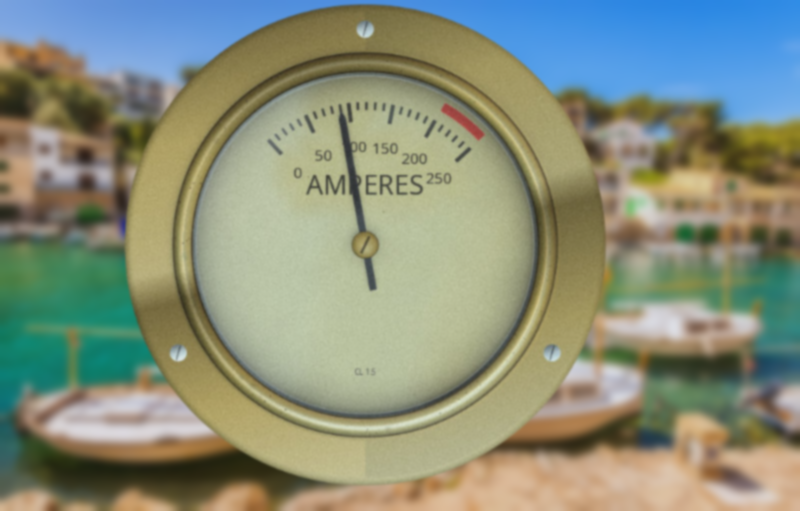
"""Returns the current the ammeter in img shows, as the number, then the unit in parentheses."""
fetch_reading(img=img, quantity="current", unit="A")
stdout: 90 (A)
